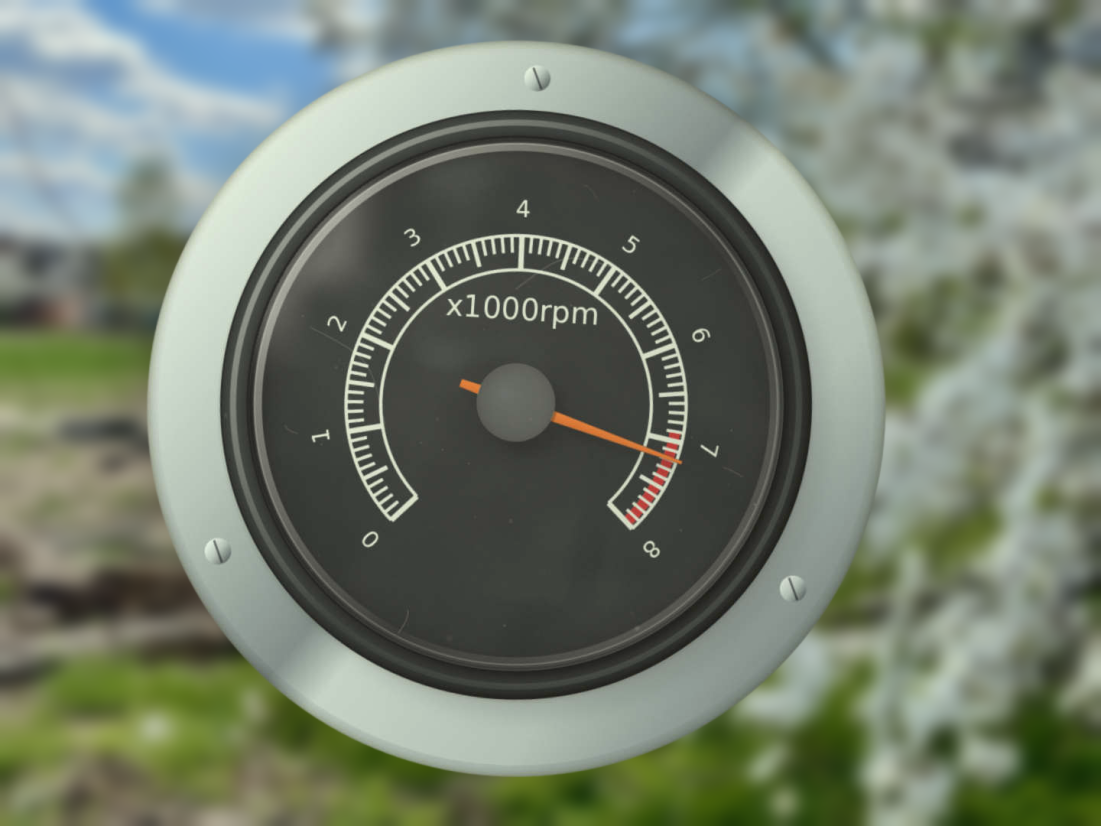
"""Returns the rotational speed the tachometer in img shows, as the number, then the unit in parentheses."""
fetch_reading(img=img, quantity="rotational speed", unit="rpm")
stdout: 7200 (rpm)
